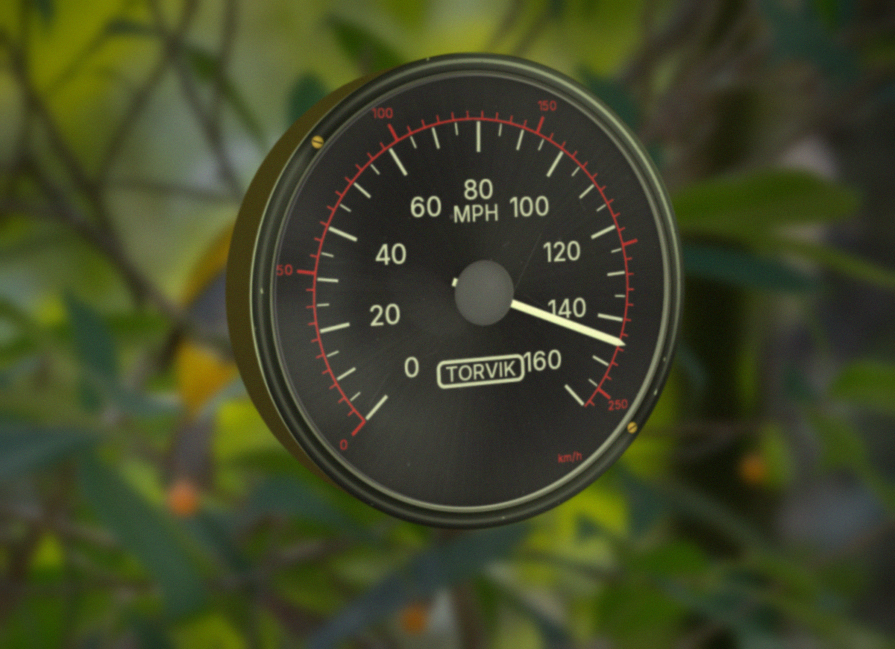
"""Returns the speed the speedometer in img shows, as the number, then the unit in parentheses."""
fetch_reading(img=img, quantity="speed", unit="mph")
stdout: 145 (mph)
